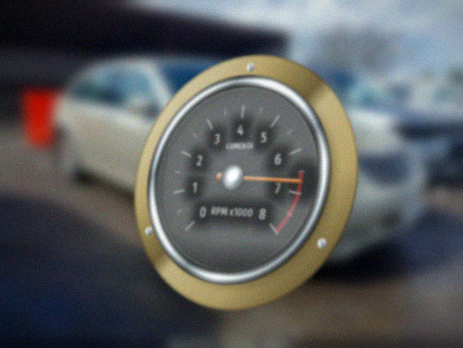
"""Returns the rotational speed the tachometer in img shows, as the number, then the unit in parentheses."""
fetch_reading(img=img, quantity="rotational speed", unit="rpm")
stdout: 6750 (rpm)
